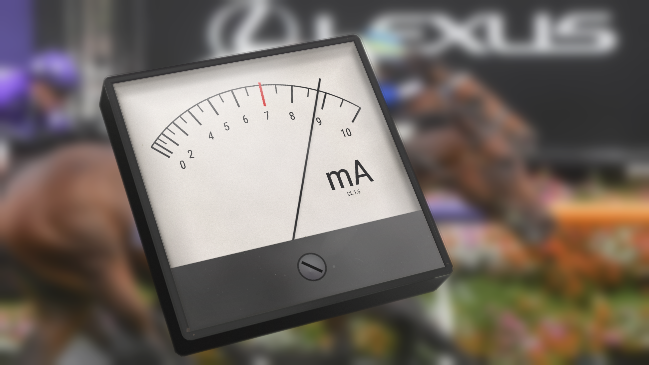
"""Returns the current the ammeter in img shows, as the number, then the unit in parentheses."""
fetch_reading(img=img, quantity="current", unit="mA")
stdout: 8.75 (mA)
